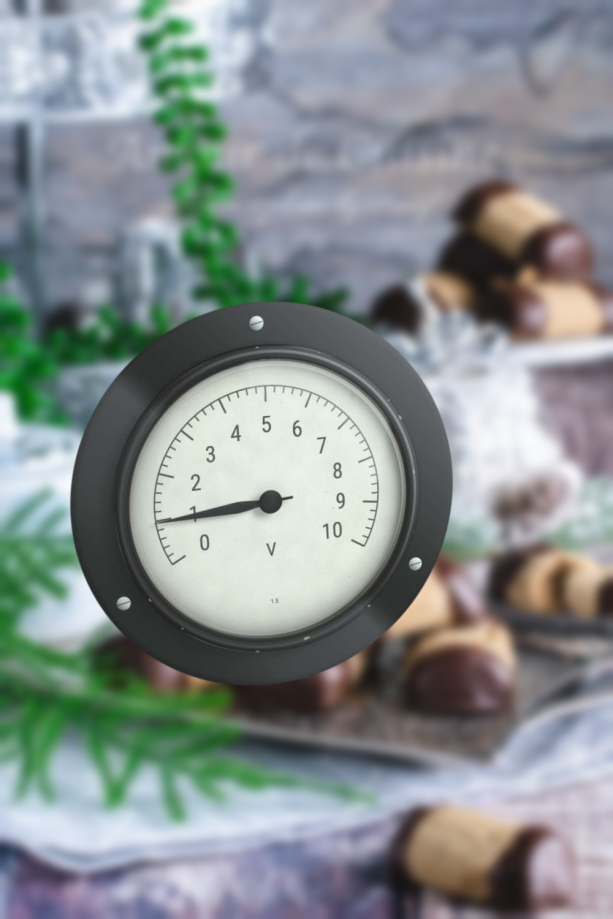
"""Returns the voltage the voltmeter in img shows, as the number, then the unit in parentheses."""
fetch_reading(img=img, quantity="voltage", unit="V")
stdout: 1 (V)
